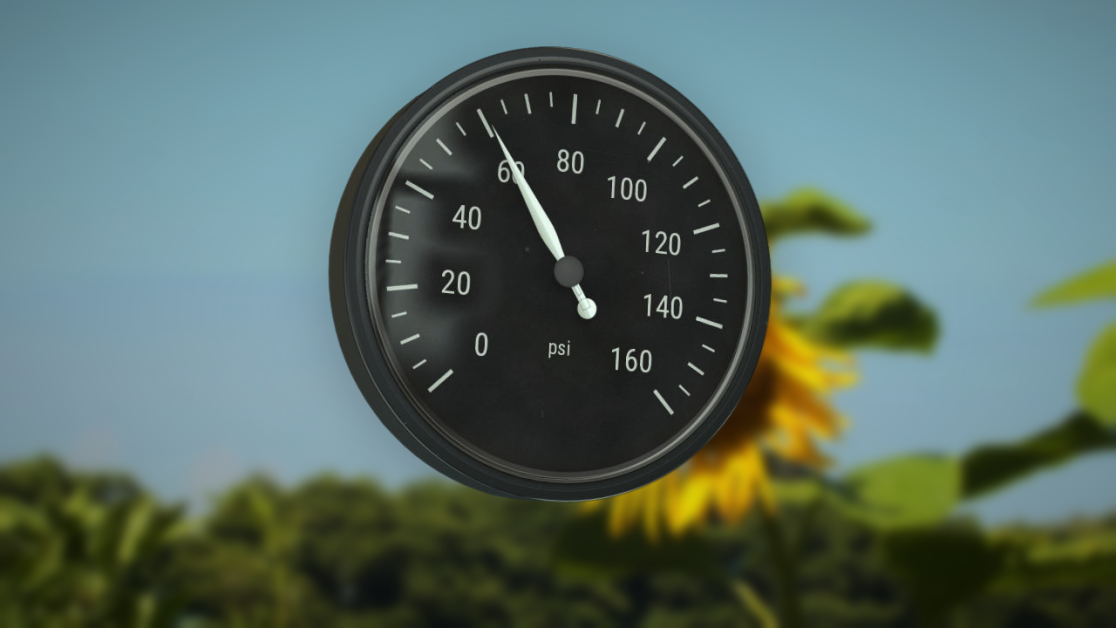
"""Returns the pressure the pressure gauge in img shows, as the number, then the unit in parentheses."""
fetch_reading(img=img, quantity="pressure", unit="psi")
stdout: 60 (psi)
